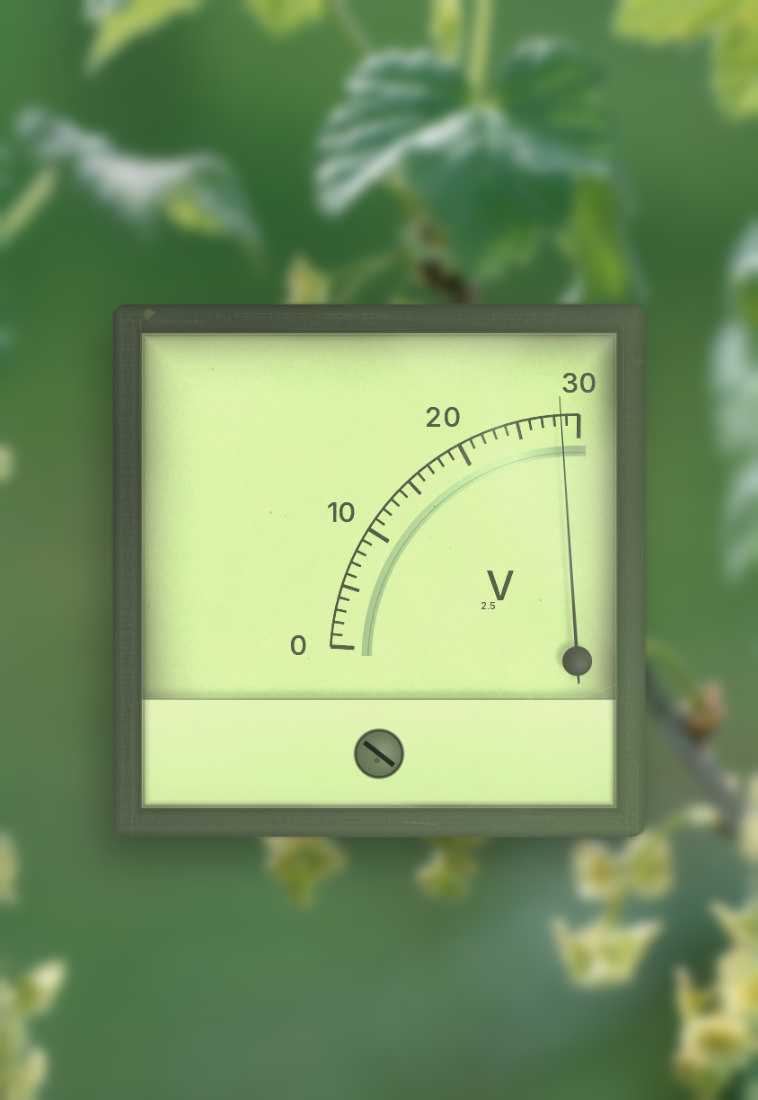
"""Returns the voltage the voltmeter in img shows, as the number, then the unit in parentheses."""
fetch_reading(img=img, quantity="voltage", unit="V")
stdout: 28.5 (V)
